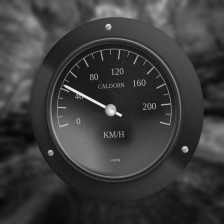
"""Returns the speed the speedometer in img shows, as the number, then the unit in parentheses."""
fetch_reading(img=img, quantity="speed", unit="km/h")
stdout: 45 (km/h)
